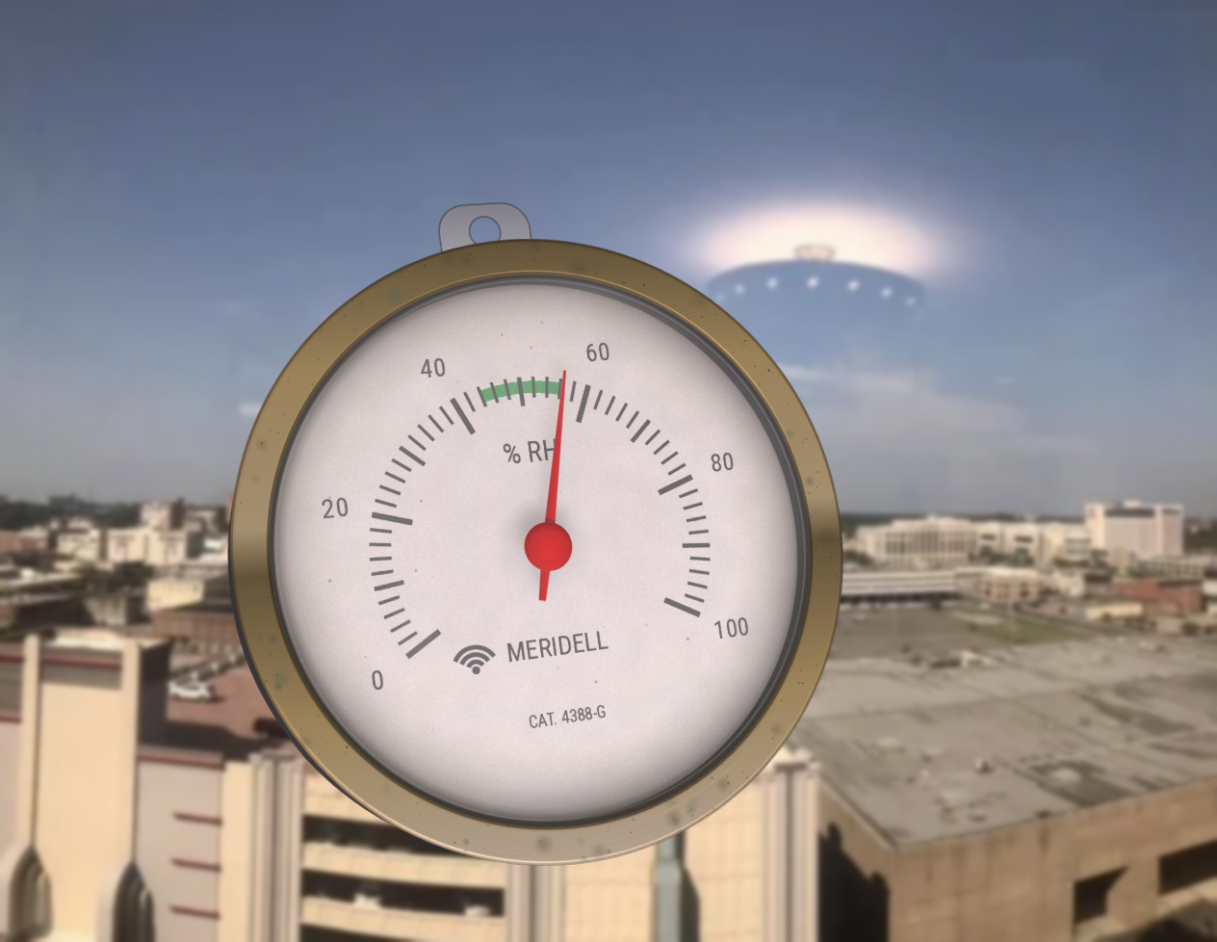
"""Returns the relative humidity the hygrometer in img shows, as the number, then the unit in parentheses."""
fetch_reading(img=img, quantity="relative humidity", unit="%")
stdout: 56 (%)
